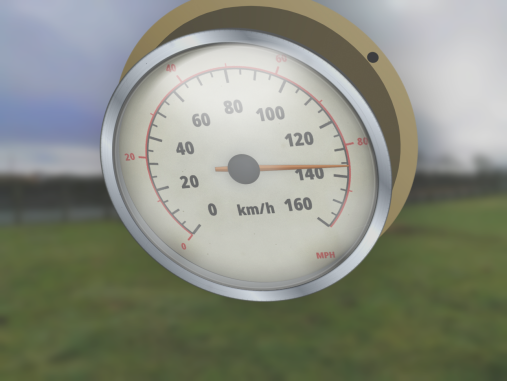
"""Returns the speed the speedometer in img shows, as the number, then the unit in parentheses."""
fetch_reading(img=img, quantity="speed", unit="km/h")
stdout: 135 (km/h)
